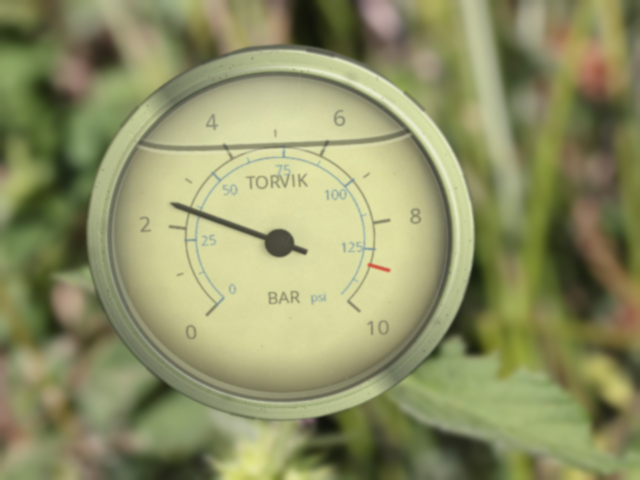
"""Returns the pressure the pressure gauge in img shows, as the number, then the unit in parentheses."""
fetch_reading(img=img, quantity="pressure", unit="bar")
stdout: 2.5 (bar)
